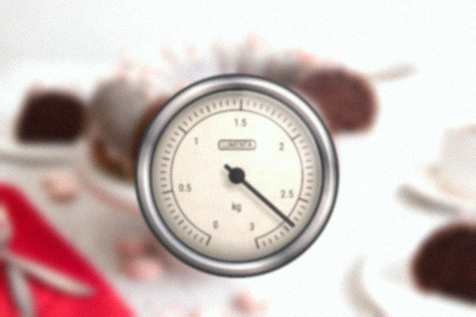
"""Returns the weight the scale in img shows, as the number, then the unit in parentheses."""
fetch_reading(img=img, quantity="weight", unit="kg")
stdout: 2.7 (kg)
